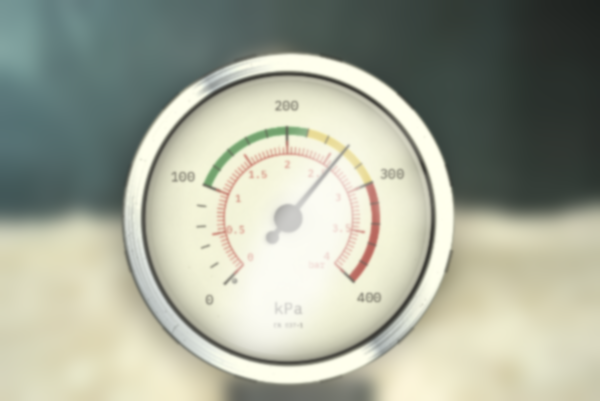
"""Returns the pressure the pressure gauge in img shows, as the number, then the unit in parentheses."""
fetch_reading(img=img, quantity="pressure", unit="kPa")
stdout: 260 (kPa)
